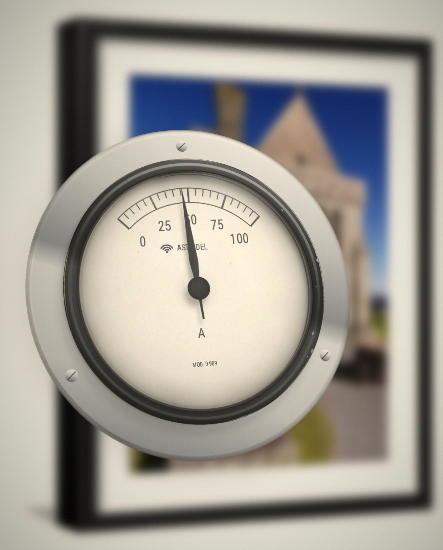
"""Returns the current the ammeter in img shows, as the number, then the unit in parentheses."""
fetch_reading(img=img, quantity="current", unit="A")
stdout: 45 (A)
